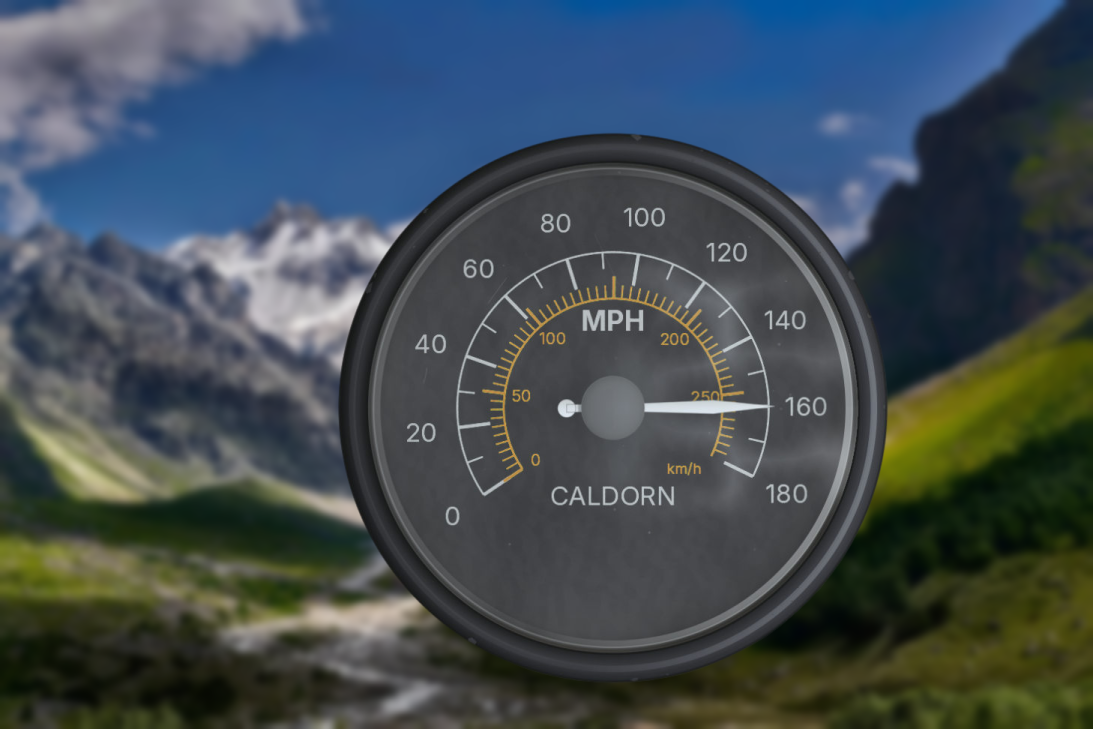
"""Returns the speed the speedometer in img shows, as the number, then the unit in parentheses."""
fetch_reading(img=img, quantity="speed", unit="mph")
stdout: 160 (mph)
